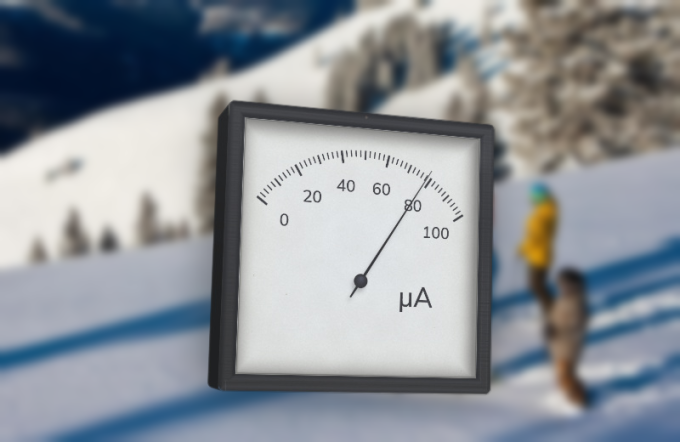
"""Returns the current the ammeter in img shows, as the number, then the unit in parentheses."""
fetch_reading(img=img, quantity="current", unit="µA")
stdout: 78 (µA)
